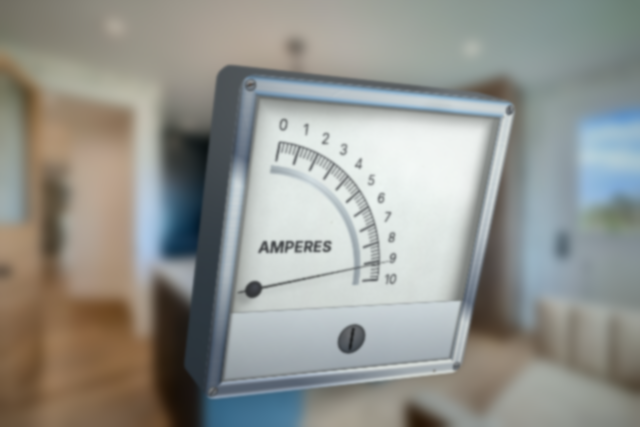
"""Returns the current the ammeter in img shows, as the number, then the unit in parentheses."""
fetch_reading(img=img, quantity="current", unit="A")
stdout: 9 (A)
